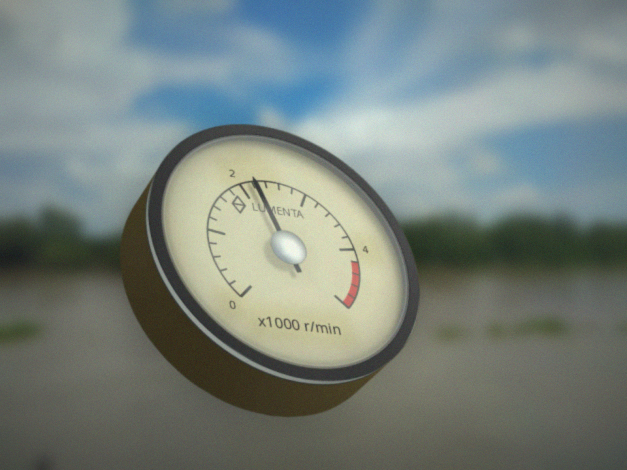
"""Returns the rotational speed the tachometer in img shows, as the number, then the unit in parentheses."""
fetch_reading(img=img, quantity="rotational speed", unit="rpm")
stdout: 2200 (rpm)
